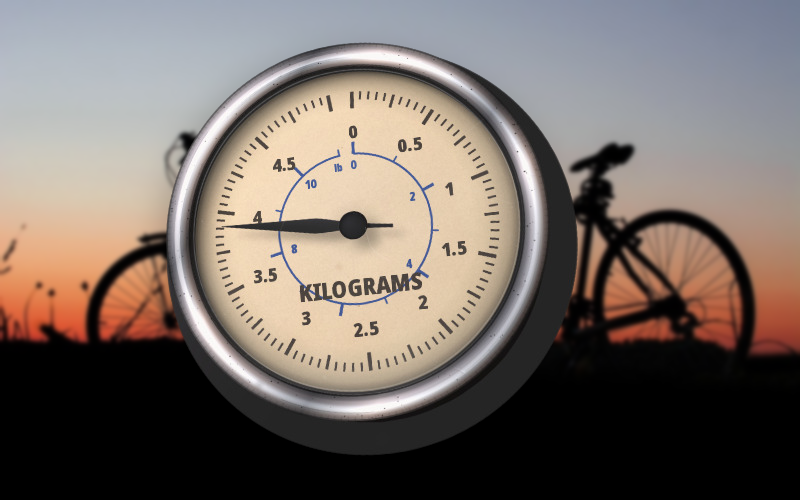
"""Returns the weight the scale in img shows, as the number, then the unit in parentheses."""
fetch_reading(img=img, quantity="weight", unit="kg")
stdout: 3.9 (kg)
